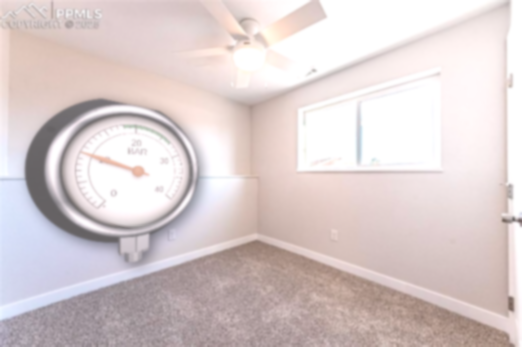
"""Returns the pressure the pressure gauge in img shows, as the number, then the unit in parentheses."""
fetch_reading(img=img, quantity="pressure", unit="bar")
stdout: 10 (bar)
